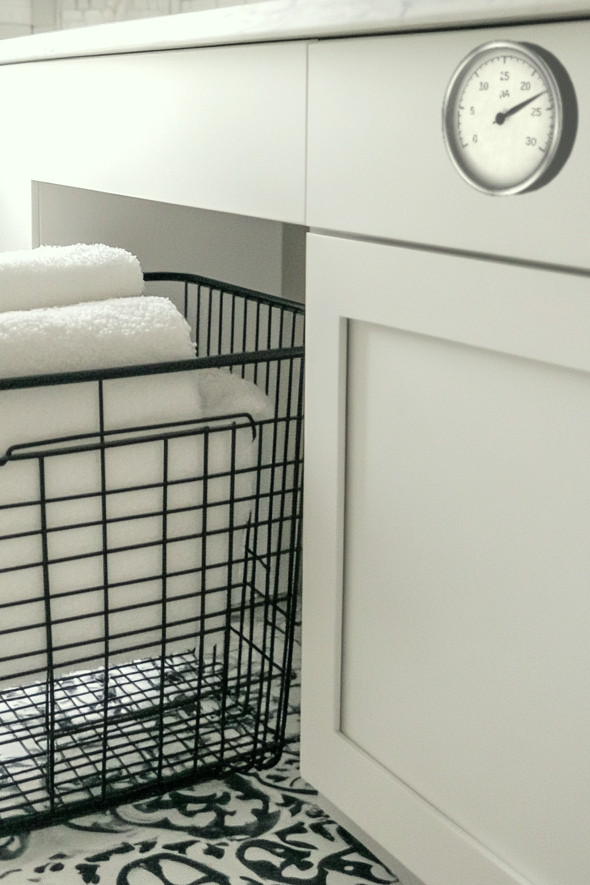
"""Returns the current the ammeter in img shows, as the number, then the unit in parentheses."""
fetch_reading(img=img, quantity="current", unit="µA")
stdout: 23 (µA)
